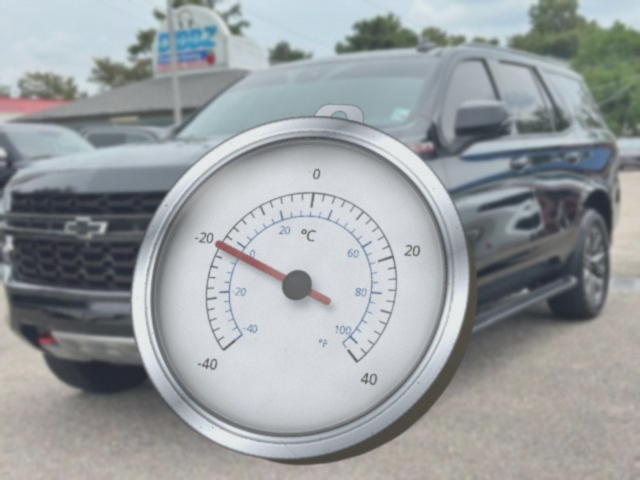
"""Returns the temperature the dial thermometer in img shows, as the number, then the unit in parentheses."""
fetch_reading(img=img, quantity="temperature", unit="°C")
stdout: -20 (°C)
